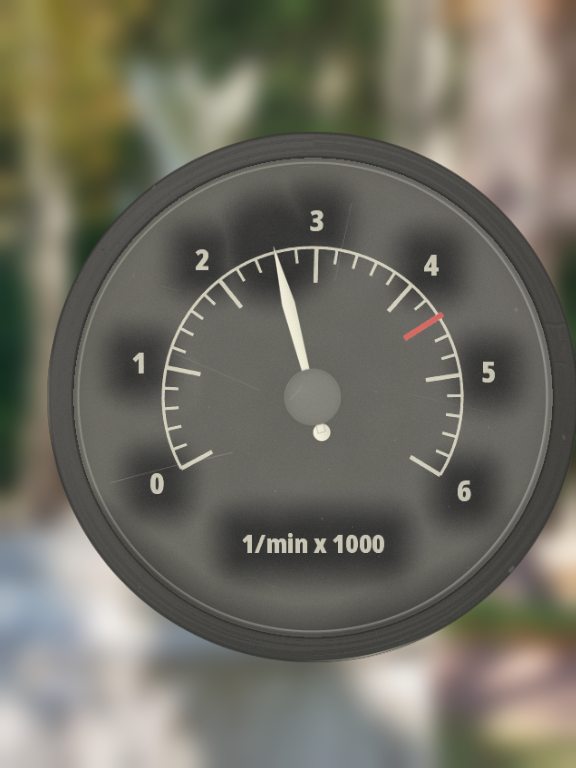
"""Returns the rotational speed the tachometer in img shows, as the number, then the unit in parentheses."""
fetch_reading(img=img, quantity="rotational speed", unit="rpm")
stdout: 2600 (rpm)
